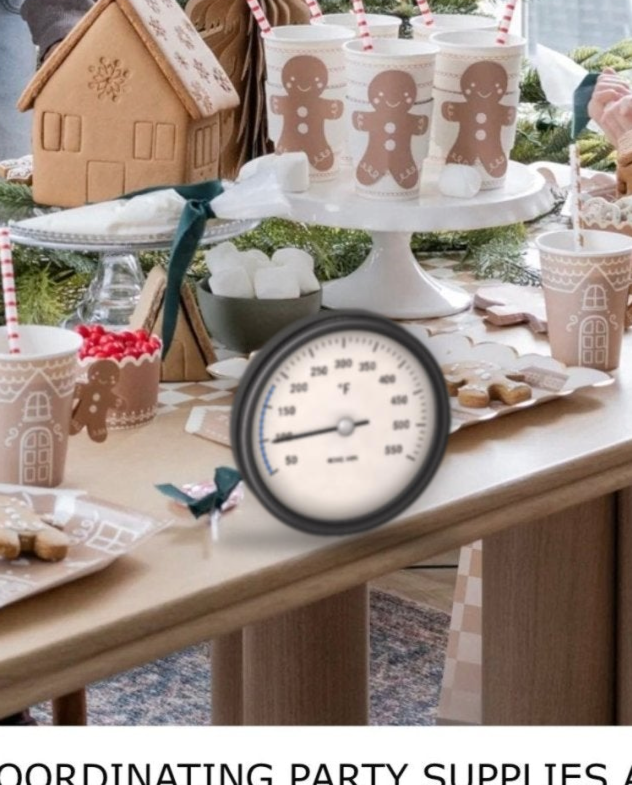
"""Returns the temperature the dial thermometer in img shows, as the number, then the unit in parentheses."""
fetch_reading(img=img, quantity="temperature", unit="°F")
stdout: 100 (°F)
